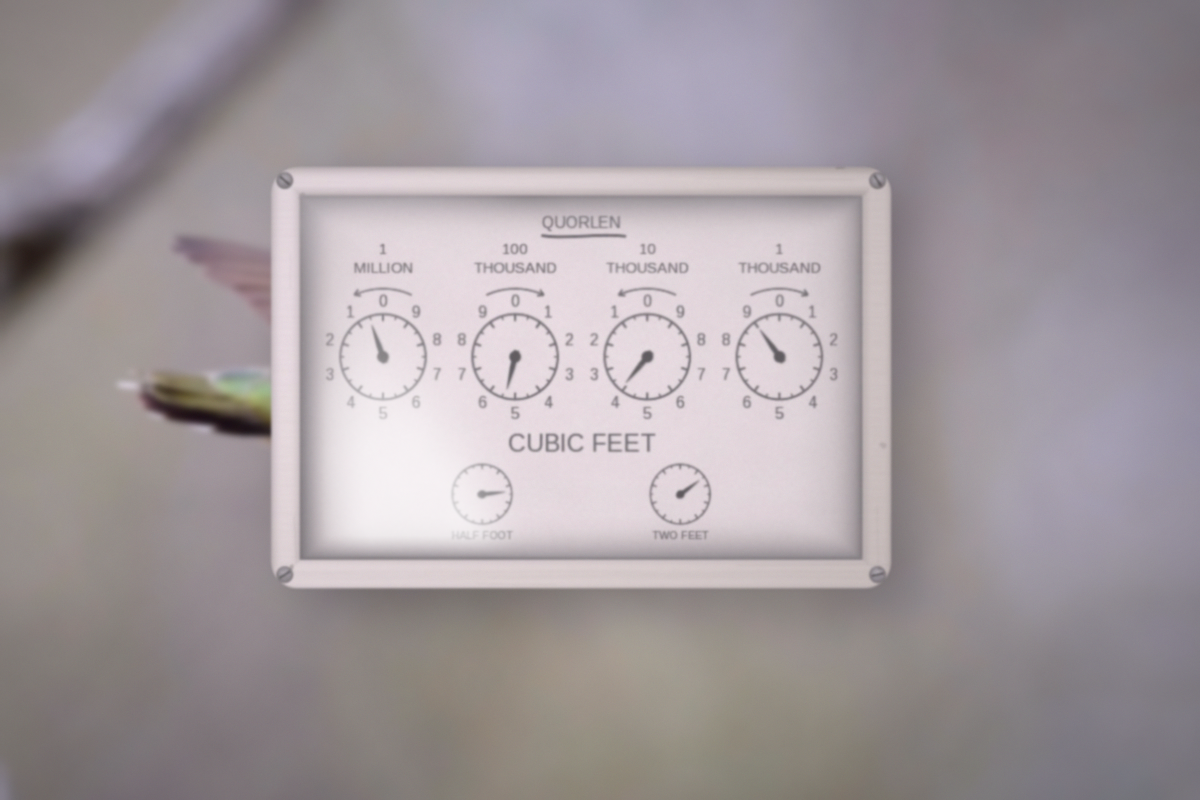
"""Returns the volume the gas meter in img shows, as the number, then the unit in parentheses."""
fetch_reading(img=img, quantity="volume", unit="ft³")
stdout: 53900 (ft³)
